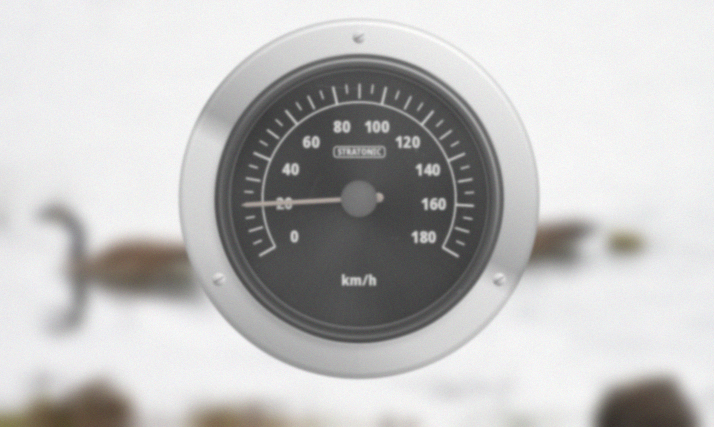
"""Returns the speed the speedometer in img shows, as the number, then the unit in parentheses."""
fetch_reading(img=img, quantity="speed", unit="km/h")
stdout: 20 (km/h)
